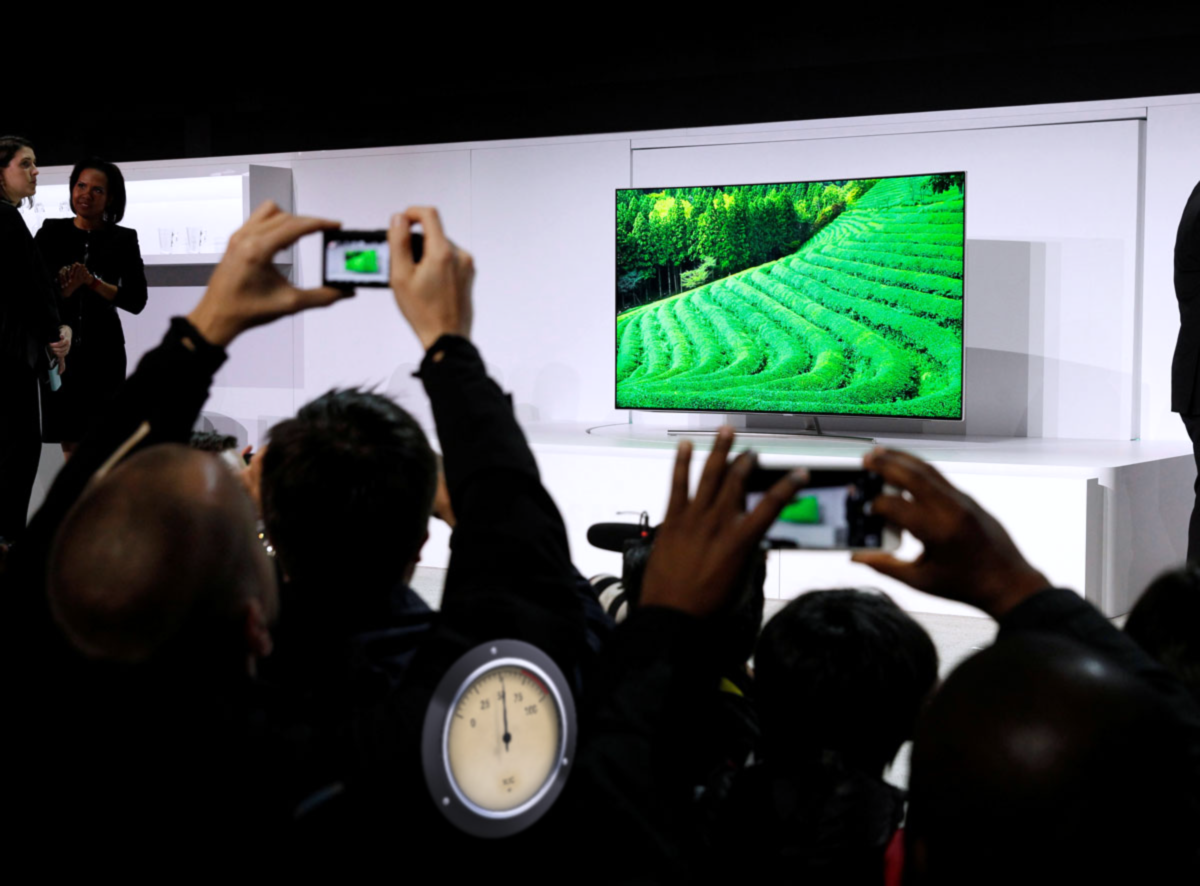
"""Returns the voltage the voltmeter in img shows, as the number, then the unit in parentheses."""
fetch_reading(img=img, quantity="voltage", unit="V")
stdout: 50 (V)
